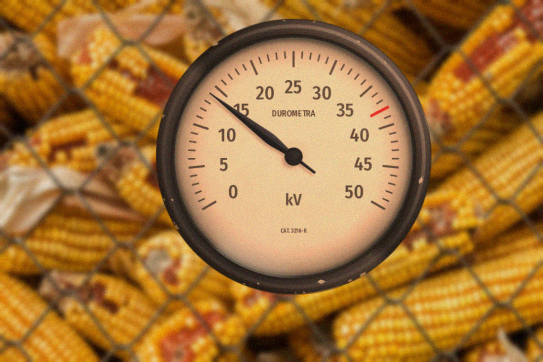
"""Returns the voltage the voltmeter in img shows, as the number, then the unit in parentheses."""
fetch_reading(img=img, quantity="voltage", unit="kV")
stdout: 14 (kV)
